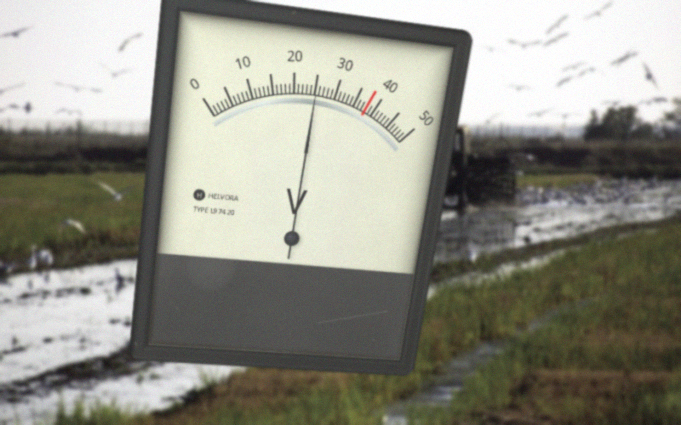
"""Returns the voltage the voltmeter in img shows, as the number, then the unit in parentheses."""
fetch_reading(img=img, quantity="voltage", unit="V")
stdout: 25 (V)
